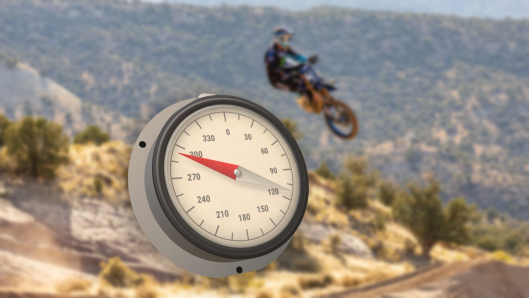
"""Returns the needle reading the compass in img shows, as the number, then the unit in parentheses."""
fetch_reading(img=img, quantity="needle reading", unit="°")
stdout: 292.5 (°)
